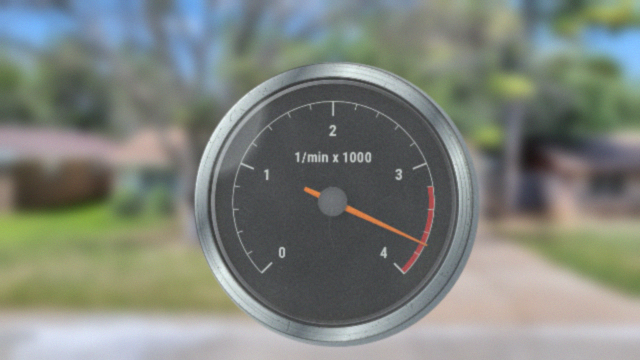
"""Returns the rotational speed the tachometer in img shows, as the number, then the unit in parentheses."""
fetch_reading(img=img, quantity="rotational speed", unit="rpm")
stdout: 3700 (rpm)
